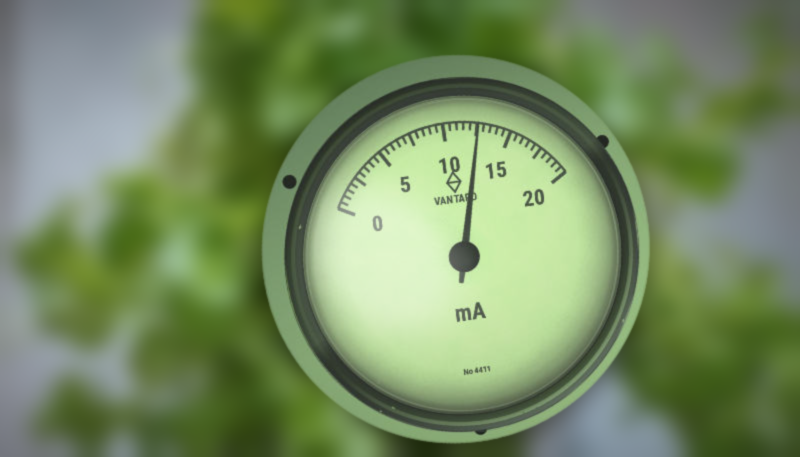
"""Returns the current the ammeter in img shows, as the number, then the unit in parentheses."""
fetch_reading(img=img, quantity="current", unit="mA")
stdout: 12.5 (mA)
